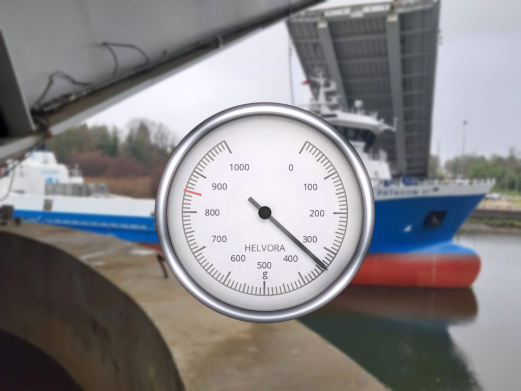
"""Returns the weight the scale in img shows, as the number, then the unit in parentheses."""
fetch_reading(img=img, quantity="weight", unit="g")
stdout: 340 (g)
